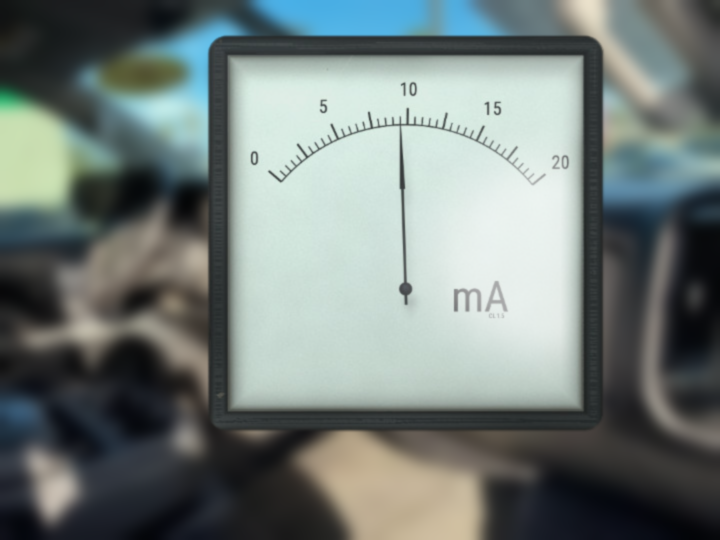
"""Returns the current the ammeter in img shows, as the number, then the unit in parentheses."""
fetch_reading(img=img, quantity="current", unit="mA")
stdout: 9.5 (mA)
